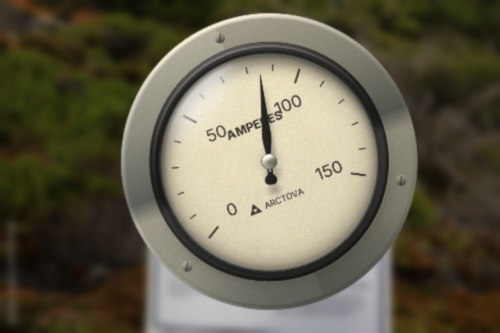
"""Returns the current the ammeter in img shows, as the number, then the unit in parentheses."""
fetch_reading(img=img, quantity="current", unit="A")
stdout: 85 (A)
